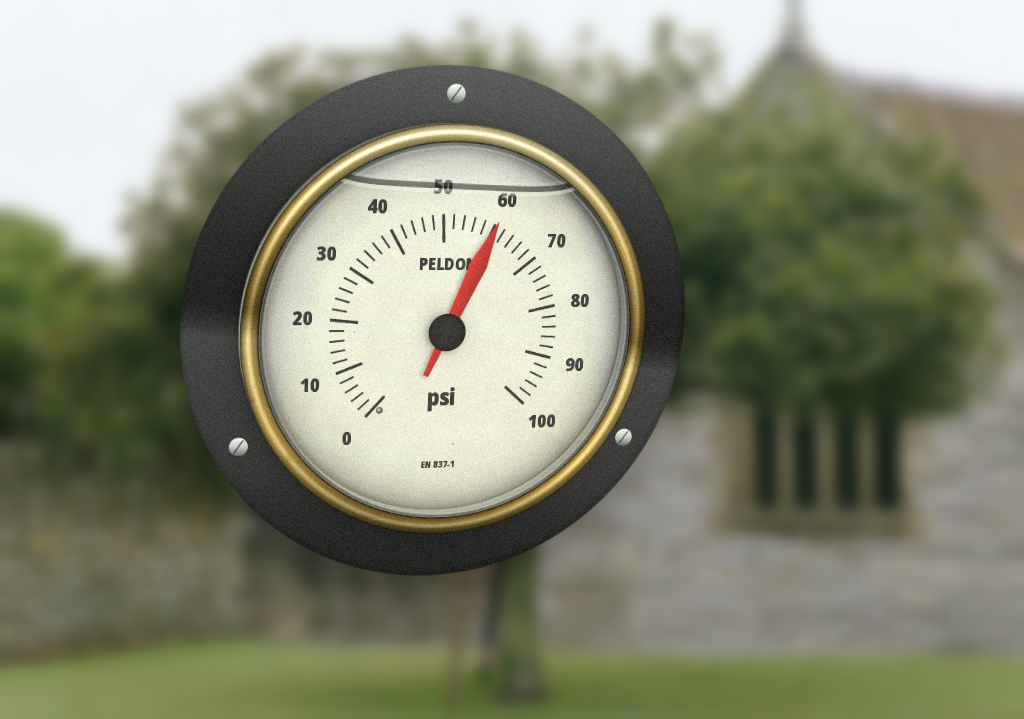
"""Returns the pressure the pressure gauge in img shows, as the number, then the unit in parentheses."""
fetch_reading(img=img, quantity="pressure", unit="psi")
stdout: 60 (psi)
